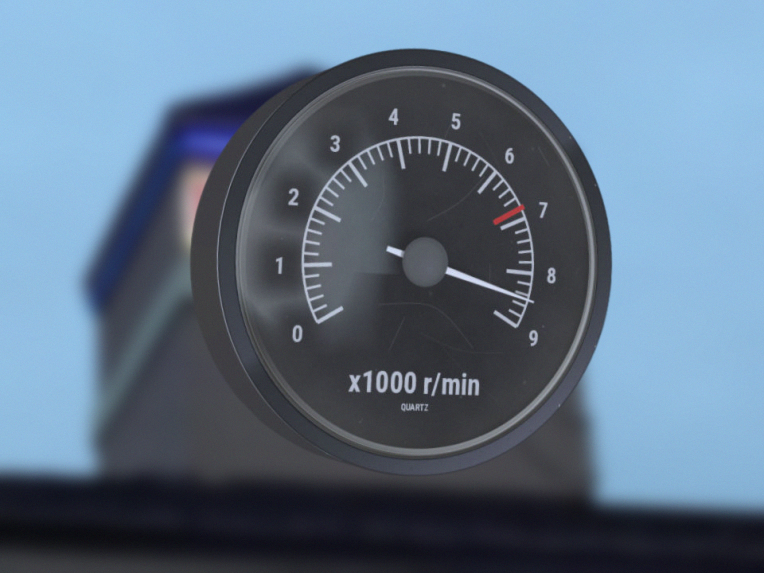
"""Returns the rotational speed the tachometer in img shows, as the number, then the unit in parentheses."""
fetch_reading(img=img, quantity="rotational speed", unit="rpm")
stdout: 8500 (rpm)
